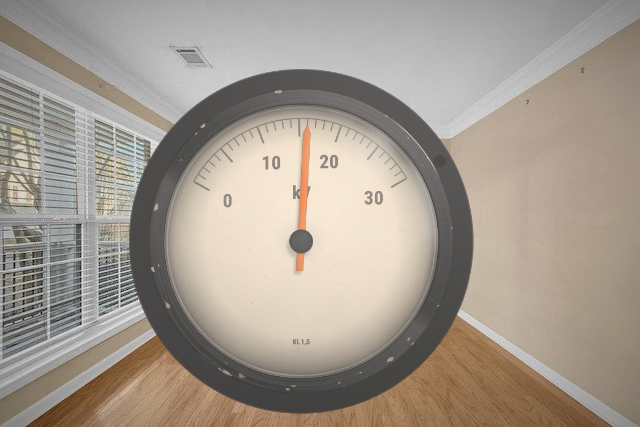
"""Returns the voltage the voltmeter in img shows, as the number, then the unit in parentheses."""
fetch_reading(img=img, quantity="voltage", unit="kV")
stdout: 16 (kV)
